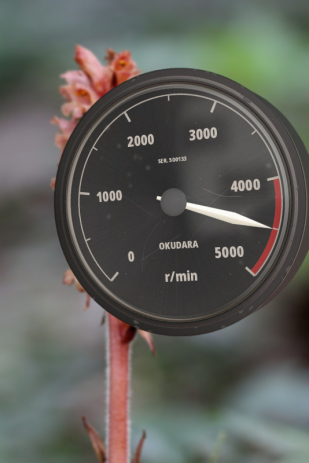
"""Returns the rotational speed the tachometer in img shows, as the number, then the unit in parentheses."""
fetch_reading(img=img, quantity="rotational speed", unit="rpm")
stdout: 4500 (rpm)
